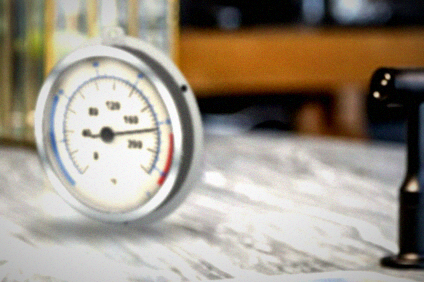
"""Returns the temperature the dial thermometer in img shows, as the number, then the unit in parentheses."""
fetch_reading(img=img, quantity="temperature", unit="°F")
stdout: 180 (°F)
